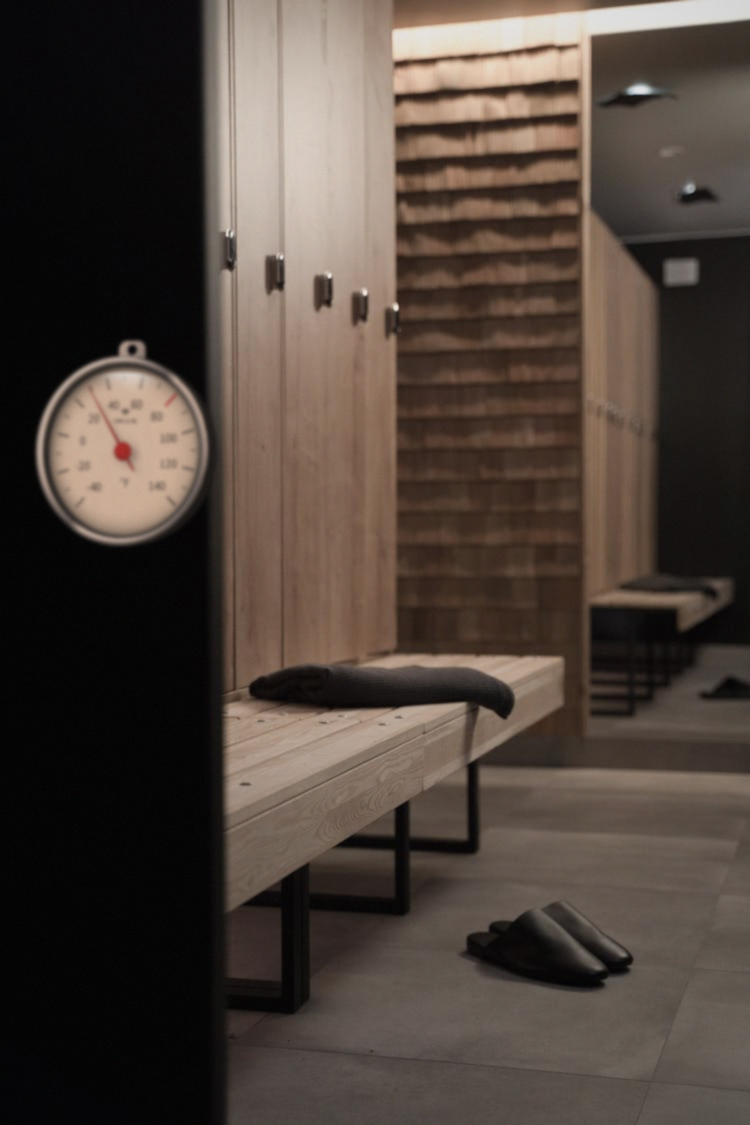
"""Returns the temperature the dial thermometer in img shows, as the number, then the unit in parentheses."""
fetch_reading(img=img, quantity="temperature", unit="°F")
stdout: 30 (°F)
